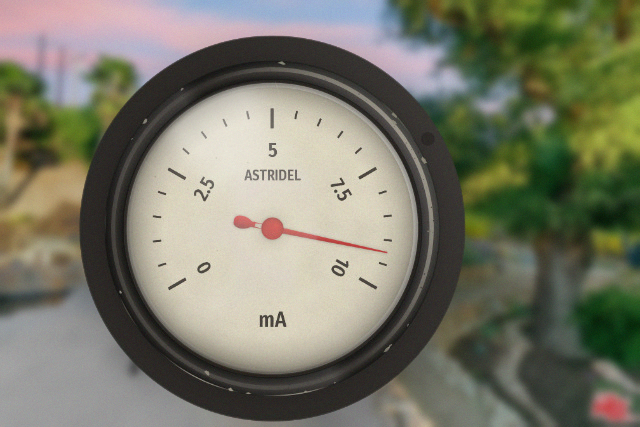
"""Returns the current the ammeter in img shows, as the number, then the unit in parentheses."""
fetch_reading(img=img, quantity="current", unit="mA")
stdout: 9.25 (mA)
